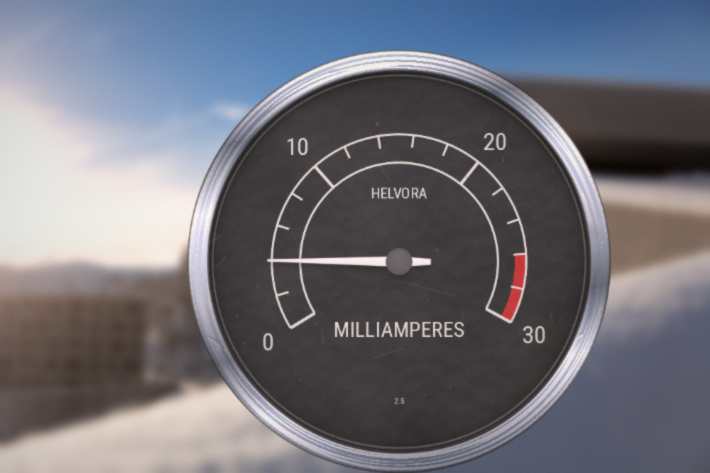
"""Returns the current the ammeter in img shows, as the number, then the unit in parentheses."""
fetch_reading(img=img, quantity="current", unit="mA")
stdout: 4 (mA)
